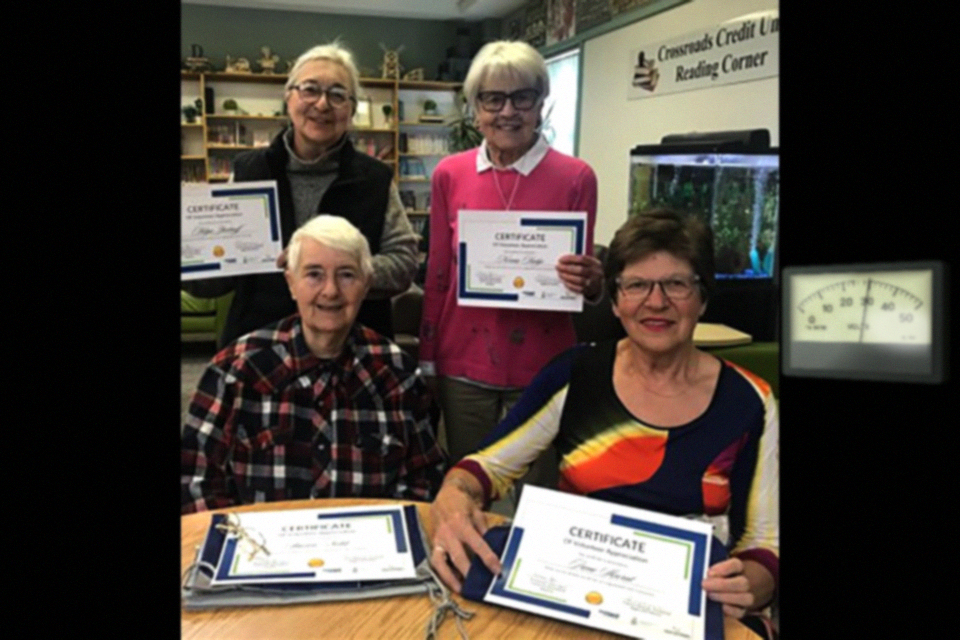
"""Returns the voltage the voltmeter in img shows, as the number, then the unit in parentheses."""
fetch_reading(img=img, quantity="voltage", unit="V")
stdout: 30 (V)
